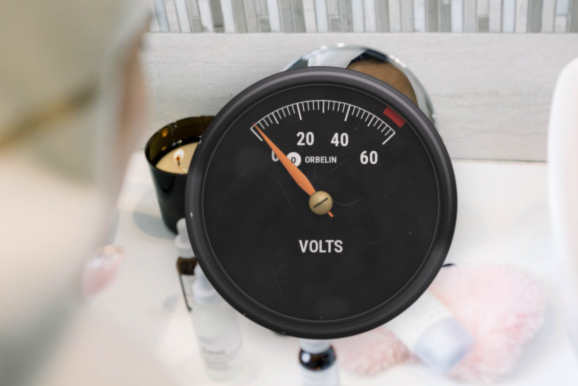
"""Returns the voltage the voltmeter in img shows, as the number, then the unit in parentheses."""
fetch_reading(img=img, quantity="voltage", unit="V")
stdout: 2 (V)
